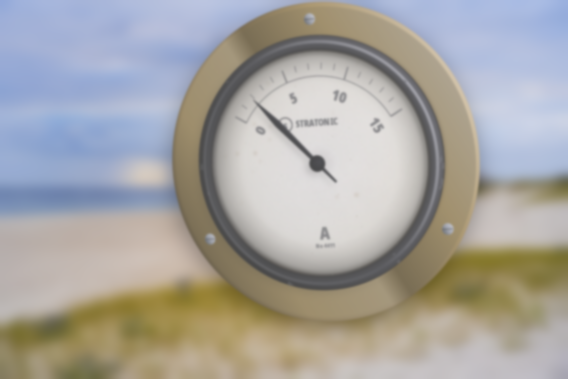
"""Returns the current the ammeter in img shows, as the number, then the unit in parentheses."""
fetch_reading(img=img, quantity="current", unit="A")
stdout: 2 (A)
